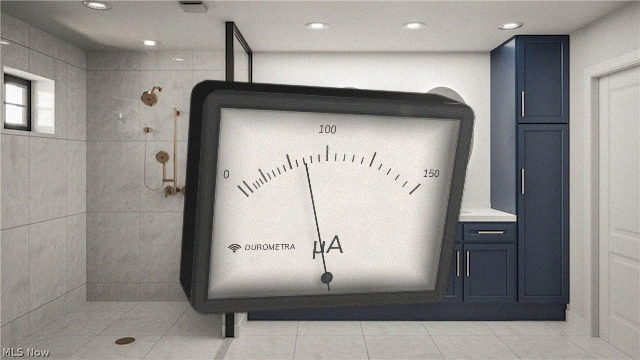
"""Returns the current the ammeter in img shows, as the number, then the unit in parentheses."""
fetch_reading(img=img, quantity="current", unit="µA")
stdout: 85 (µA)
